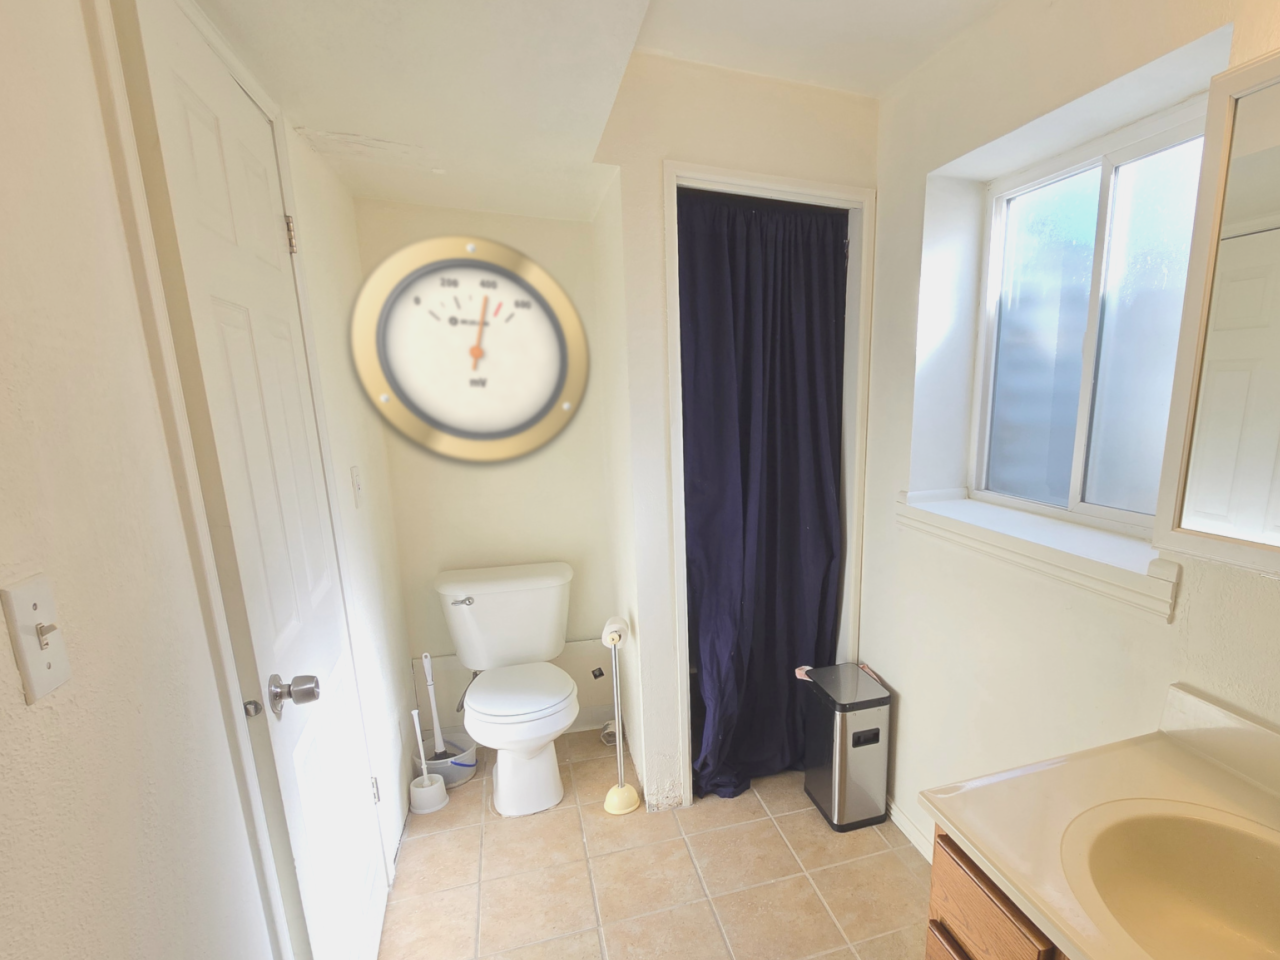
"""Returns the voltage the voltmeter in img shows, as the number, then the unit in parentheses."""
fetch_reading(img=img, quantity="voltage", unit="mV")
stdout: 400 (mV)
